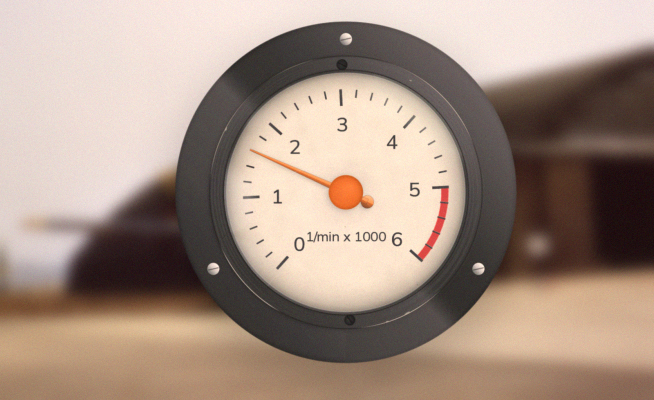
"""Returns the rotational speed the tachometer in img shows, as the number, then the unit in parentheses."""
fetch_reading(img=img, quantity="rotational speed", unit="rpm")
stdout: 1600 (rpm)
